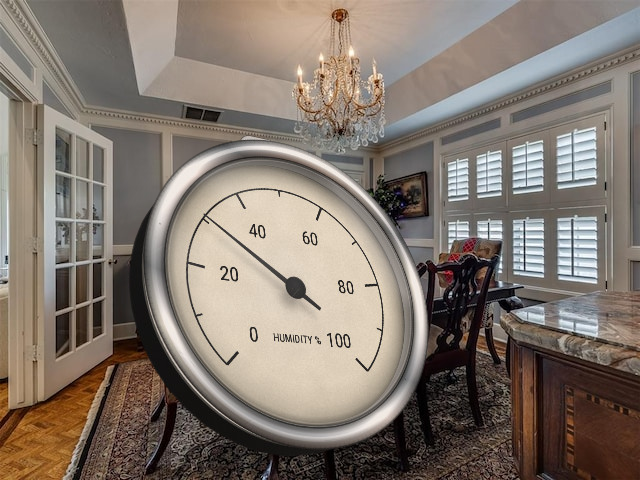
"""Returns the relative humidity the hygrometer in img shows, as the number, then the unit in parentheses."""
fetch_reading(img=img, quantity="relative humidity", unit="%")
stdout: 30 (%)
